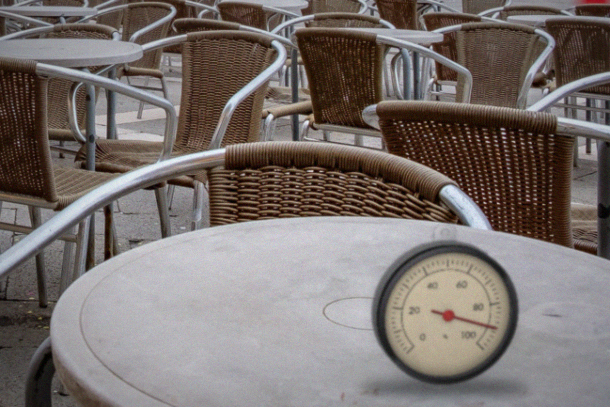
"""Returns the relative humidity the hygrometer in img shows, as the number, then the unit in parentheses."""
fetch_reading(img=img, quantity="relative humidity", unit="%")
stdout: 90 (%)
